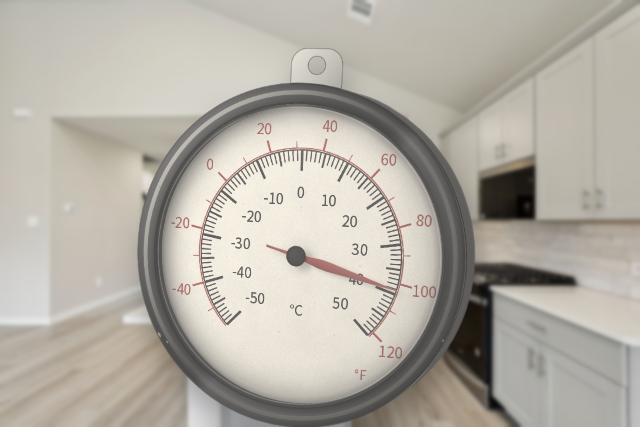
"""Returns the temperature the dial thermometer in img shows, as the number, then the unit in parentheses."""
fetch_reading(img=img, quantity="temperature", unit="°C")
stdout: 39 (°C)
